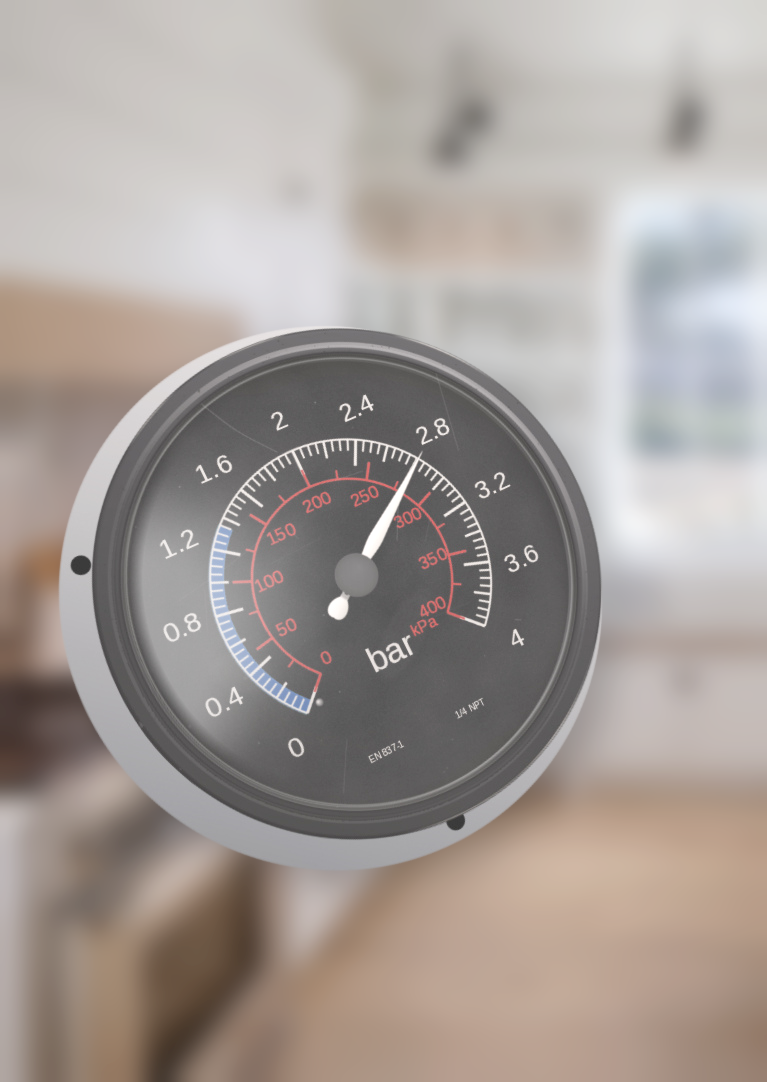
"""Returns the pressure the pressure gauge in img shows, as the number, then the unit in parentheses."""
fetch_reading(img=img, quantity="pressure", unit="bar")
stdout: 2.8 (bar)
